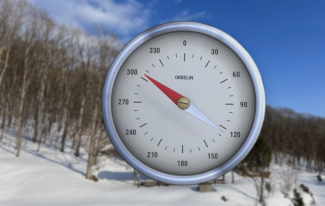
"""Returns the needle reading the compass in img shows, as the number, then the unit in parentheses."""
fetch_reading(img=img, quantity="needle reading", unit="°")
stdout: 305 (°)
